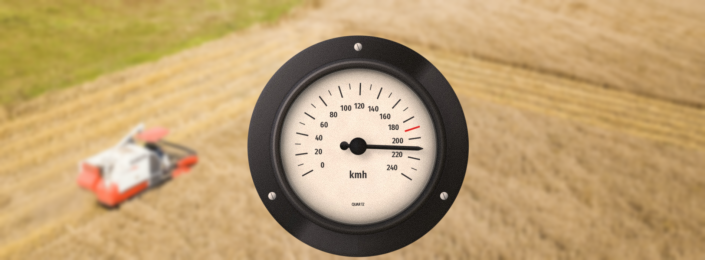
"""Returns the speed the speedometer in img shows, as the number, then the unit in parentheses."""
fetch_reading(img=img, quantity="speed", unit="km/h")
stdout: 210 (km/h)
